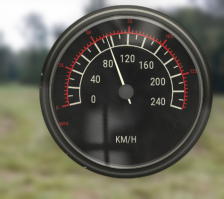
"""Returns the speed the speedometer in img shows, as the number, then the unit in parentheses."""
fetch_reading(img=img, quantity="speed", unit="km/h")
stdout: 95 (km/h)
